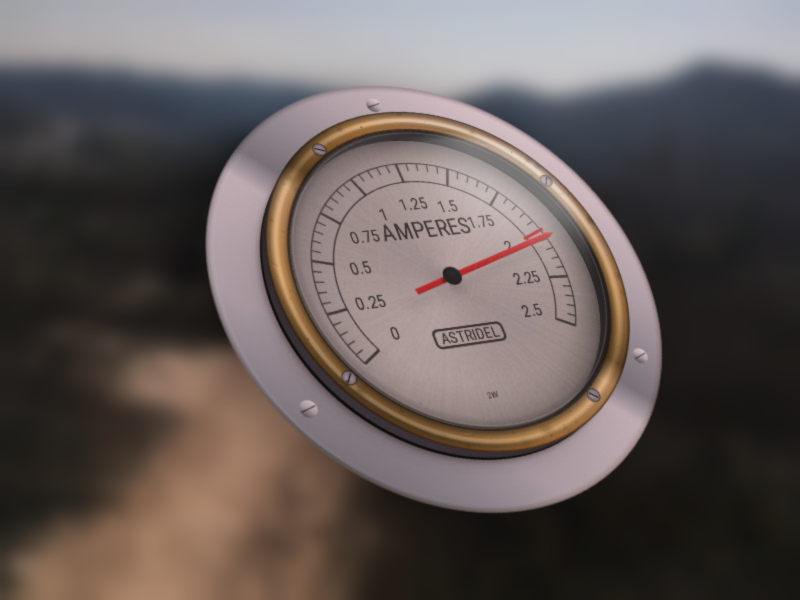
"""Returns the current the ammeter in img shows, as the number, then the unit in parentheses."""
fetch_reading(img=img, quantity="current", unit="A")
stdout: 2.05 (A)
